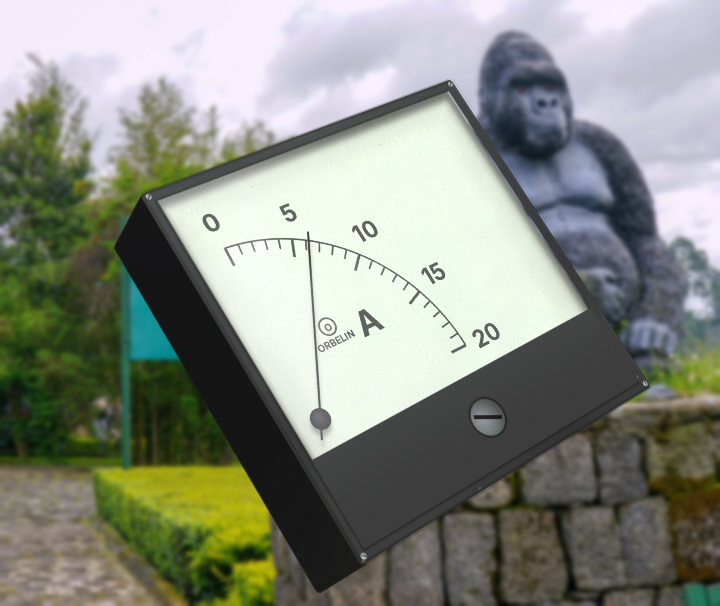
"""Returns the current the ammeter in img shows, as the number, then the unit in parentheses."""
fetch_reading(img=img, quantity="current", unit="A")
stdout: 6 (A)
